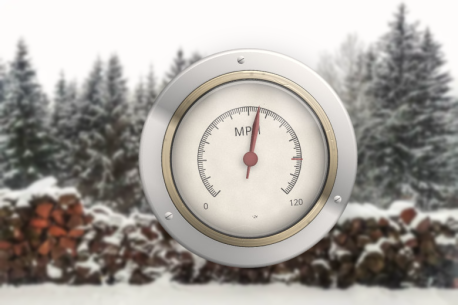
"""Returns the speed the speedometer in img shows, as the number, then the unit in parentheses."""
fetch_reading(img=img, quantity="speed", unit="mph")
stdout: 65 (mph)
